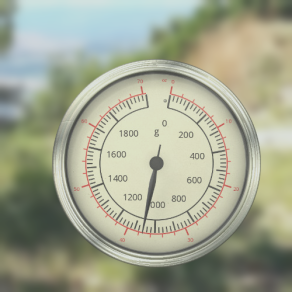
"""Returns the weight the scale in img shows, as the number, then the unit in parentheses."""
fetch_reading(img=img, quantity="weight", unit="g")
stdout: 1060 (g)
